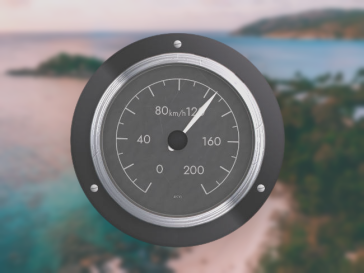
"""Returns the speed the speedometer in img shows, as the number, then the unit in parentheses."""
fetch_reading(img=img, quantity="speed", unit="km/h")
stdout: 125 (km/h)
